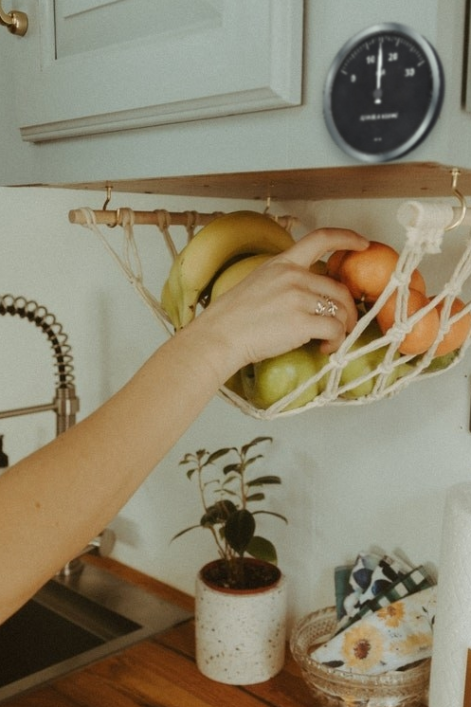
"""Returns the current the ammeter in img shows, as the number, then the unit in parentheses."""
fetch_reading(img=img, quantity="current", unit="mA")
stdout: 15 (mA)
